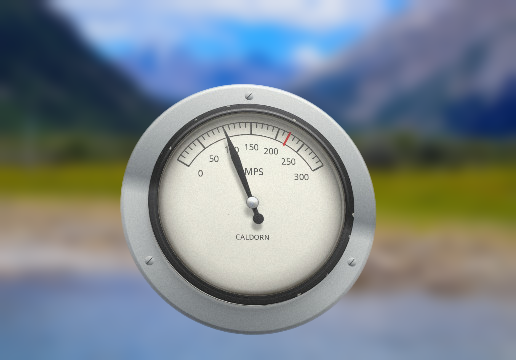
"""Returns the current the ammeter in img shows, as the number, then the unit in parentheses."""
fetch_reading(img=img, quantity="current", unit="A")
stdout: 100 (A)
